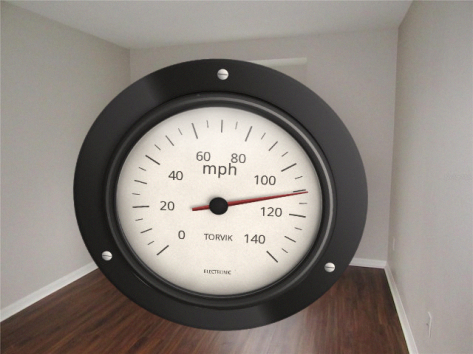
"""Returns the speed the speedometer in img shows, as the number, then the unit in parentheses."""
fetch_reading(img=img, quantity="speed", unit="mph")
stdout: 110 (mph)
